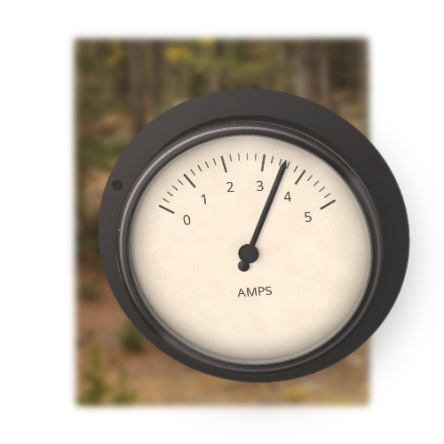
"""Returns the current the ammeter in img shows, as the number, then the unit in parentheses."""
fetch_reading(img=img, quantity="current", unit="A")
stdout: 3.5 (A)
